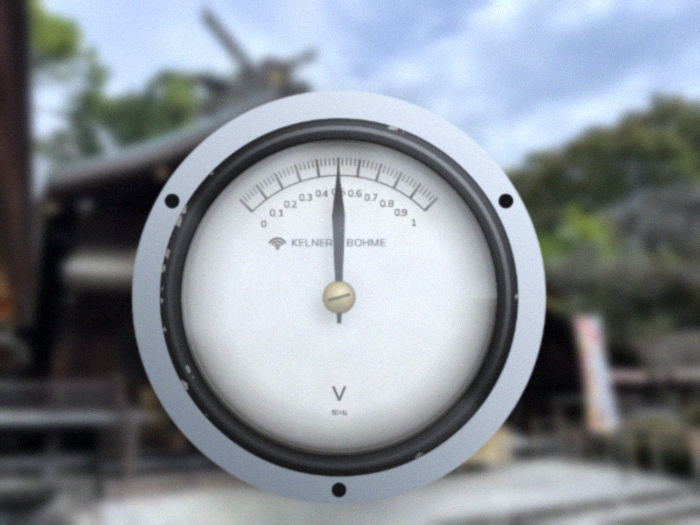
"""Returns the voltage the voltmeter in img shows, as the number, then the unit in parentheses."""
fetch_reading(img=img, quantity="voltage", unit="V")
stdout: 0.5 (V)
